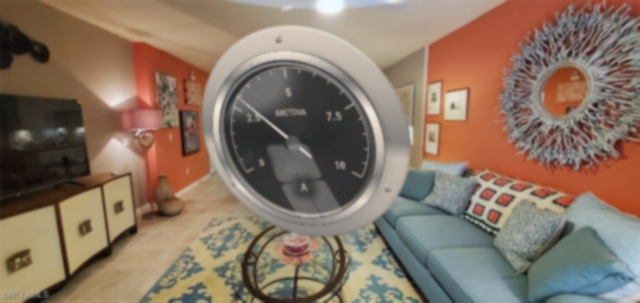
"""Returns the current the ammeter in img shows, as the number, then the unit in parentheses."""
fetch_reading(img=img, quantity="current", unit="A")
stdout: 3 (A)
